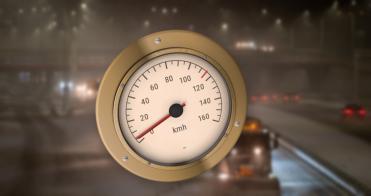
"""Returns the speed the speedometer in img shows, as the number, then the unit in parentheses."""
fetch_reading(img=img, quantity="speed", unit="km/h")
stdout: 5 (km/h)
